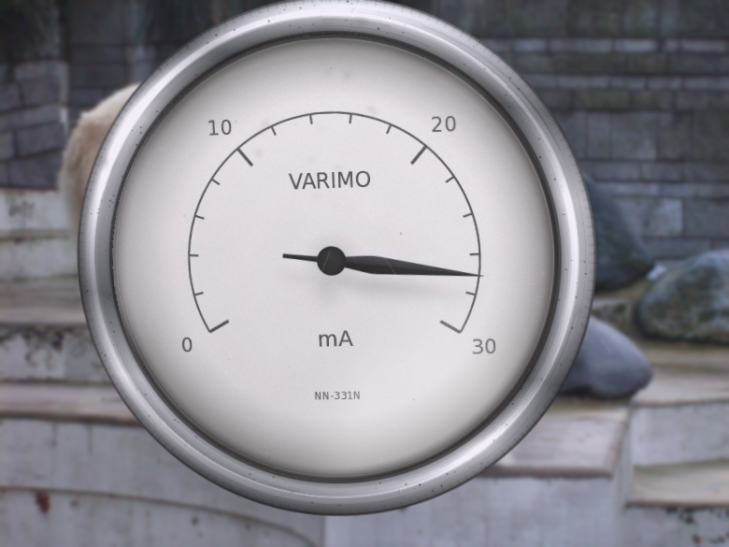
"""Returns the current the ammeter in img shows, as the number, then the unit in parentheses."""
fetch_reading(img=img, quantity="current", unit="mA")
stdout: 27 (mA)
